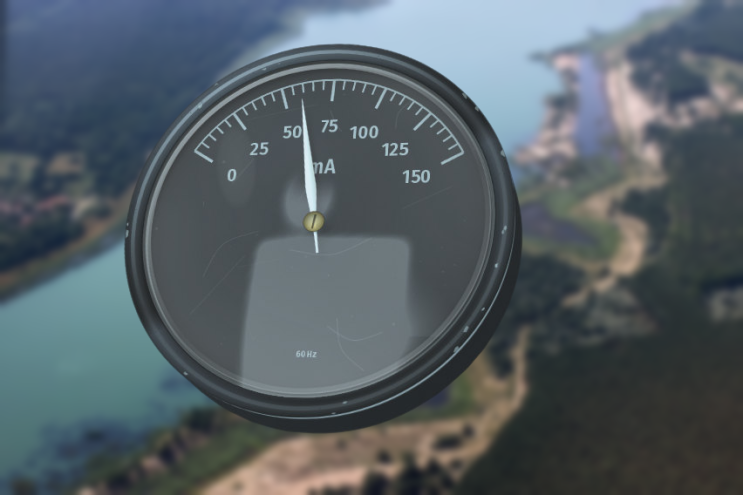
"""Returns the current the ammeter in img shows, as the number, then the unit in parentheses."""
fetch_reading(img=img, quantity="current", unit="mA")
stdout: 60 (mA)
